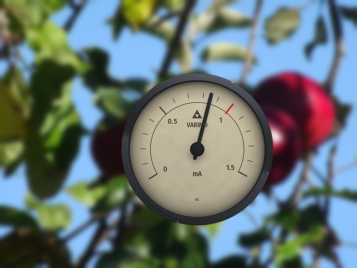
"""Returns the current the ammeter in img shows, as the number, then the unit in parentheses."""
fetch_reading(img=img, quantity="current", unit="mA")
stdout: 0.85 (mA)
